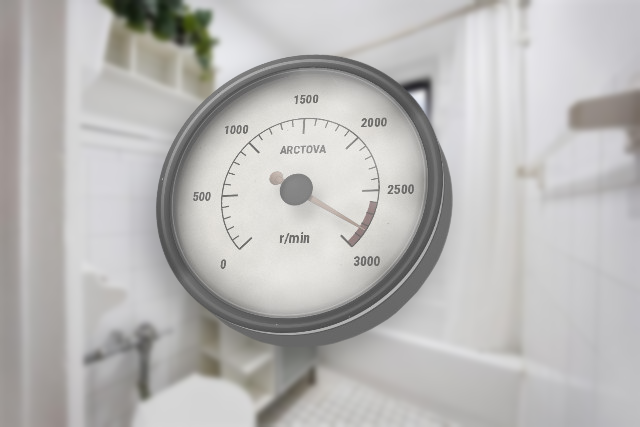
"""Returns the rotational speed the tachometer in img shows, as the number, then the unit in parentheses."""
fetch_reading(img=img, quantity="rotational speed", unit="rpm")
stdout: 2850 (rpm)
